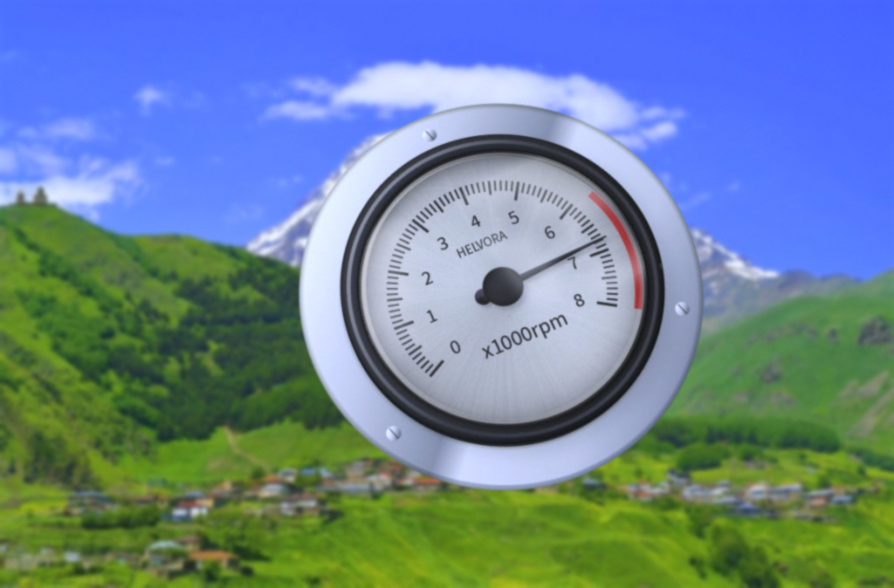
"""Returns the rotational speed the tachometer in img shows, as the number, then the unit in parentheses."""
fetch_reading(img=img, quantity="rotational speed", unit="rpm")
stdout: 6800 (rpm)
